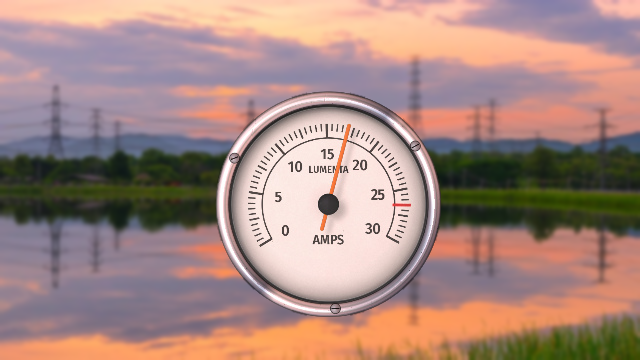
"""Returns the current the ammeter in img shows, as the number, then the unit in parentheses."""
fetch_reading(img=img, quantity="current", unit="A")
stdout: 17 (A)
